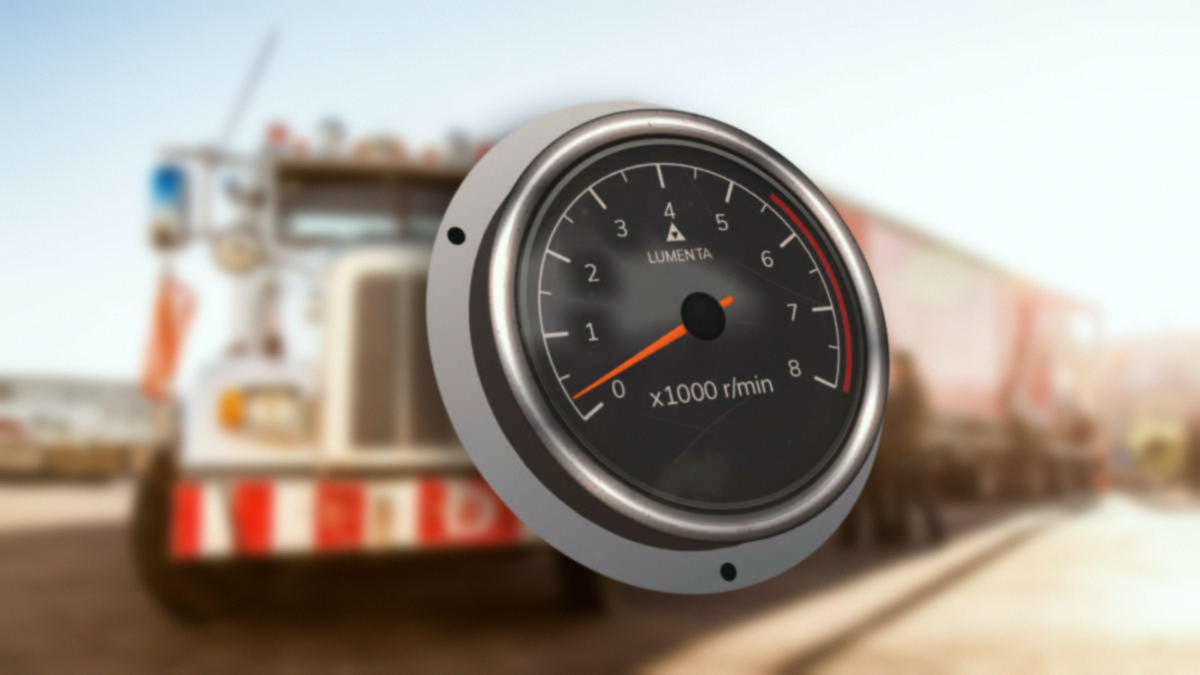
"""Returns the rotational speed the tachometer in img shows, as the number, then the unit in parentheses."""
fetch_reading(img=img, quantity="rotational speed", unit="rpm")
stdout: 250 (rpm)
